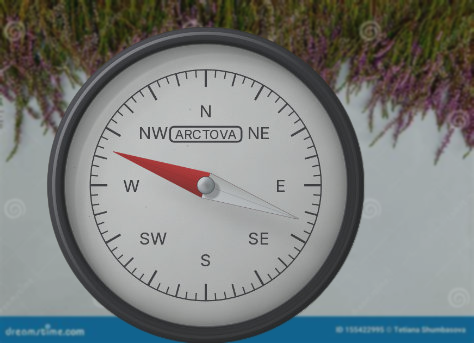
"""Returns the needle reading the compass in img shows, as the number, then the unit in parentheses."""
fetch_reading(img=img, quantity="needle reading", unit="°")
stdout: 290 (°)
